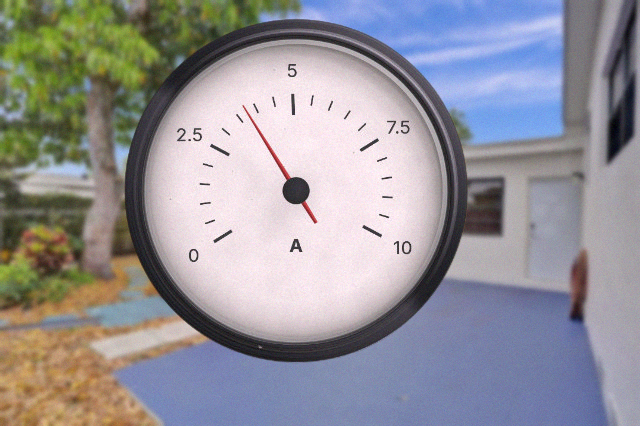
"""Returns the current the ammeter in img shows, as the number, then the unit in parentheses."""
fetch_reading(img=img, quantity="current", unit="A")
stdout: 3.75 (A)
